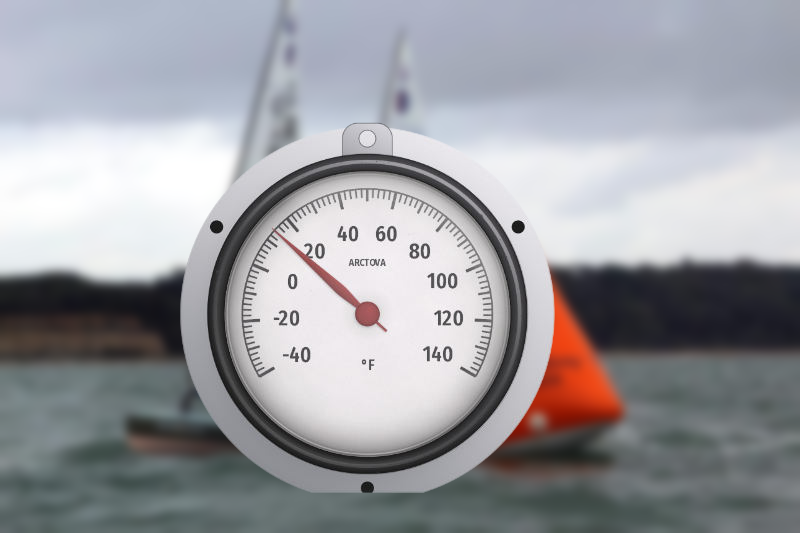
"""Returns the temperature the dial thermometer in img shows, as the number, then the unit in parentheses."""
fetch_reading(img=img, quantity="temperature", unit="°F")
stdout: 14 (°F)
